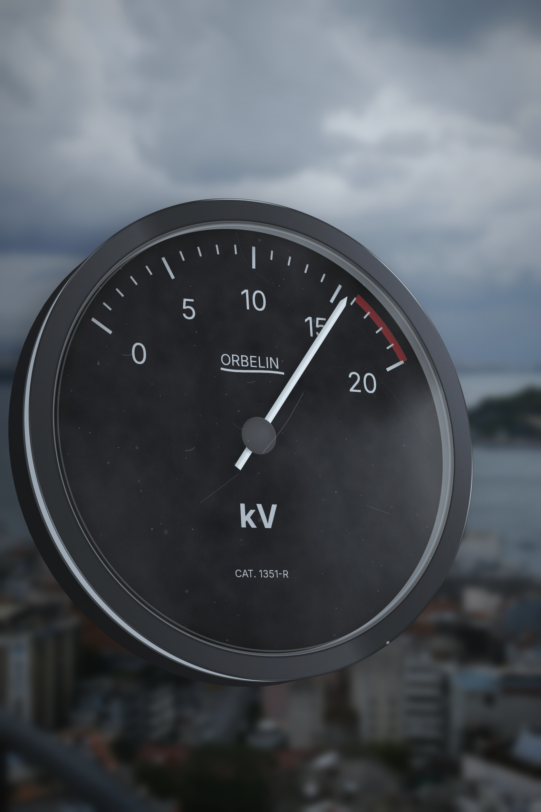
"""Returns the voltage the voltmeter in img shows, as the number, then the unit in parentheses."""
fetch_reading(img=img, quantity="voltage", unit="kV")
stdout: 15.5 (kV)
